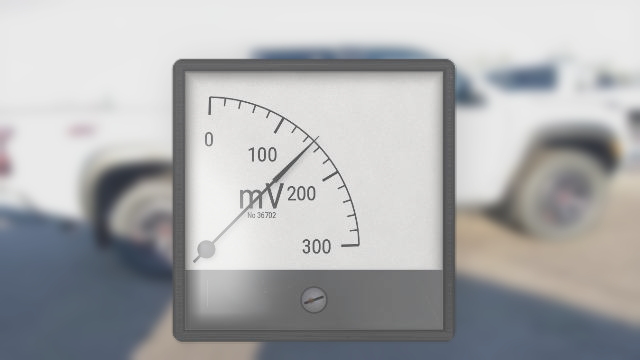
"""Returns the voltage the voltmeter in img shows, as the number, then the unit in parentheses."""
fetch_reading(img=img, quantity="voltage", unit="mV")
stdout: 150 (mV)
